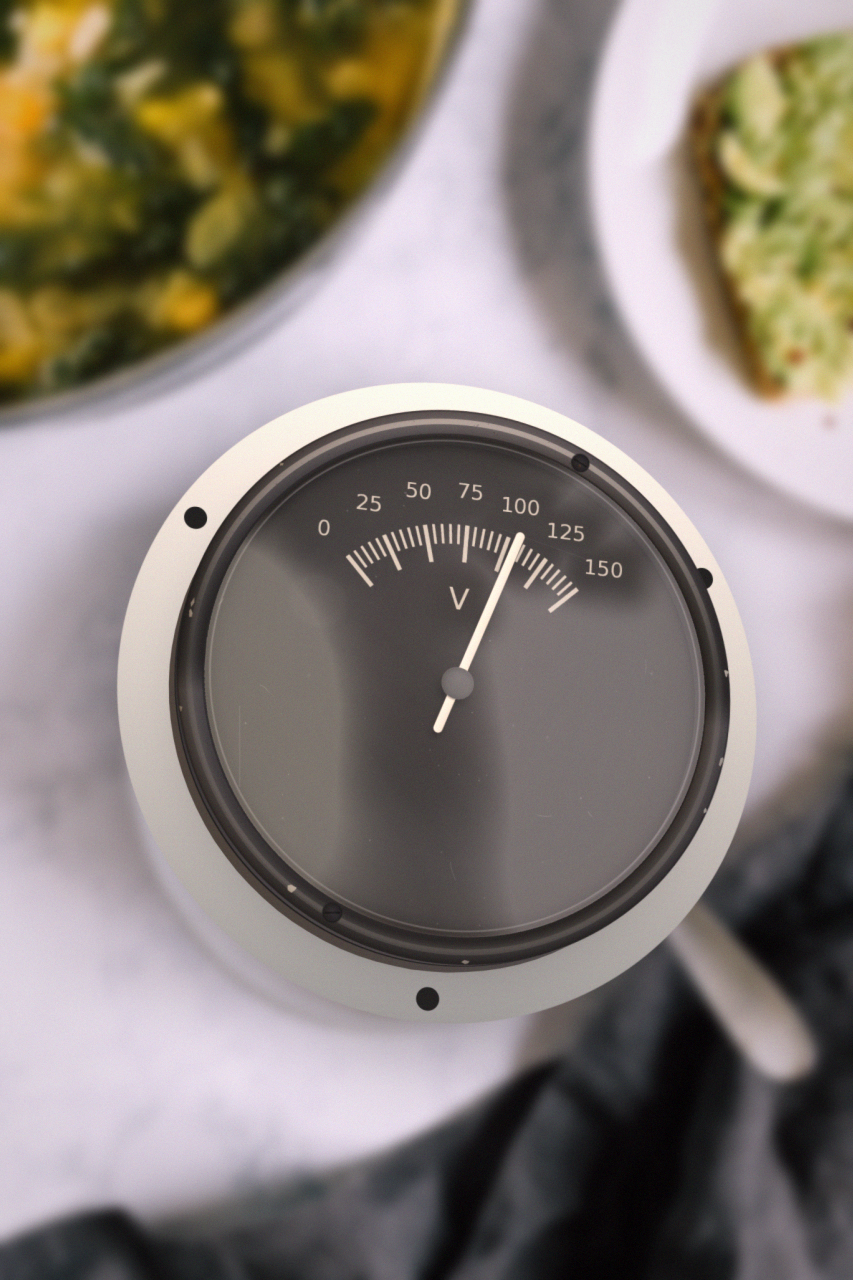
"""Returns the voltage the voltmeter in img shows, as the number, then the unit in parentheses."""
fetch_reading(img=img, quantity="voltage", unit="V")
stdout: 105 (V)
